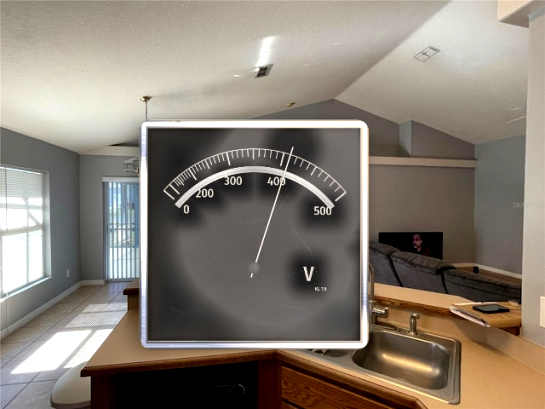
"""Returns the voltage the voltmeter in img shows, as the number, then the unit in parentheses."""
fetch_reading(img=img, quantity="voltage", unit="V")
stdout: 410 (V)
